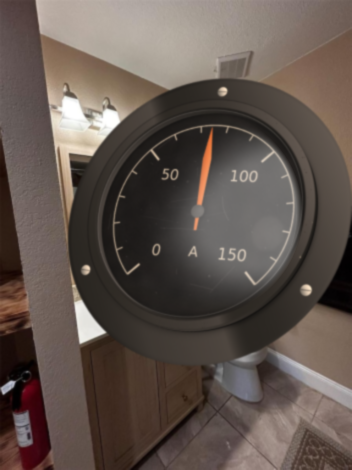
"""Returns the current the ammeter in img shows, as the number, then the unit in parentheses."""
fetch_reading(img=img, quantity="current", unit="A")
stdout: 75 (A)
